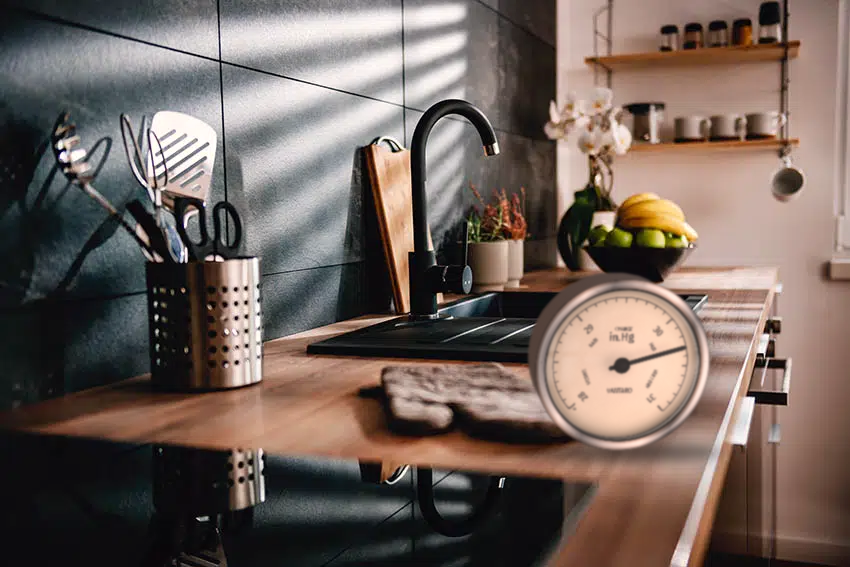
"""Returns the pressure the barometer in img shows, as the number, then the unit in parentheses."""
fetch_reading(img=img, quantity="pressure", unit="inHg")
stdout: 30.3 (inHg)
